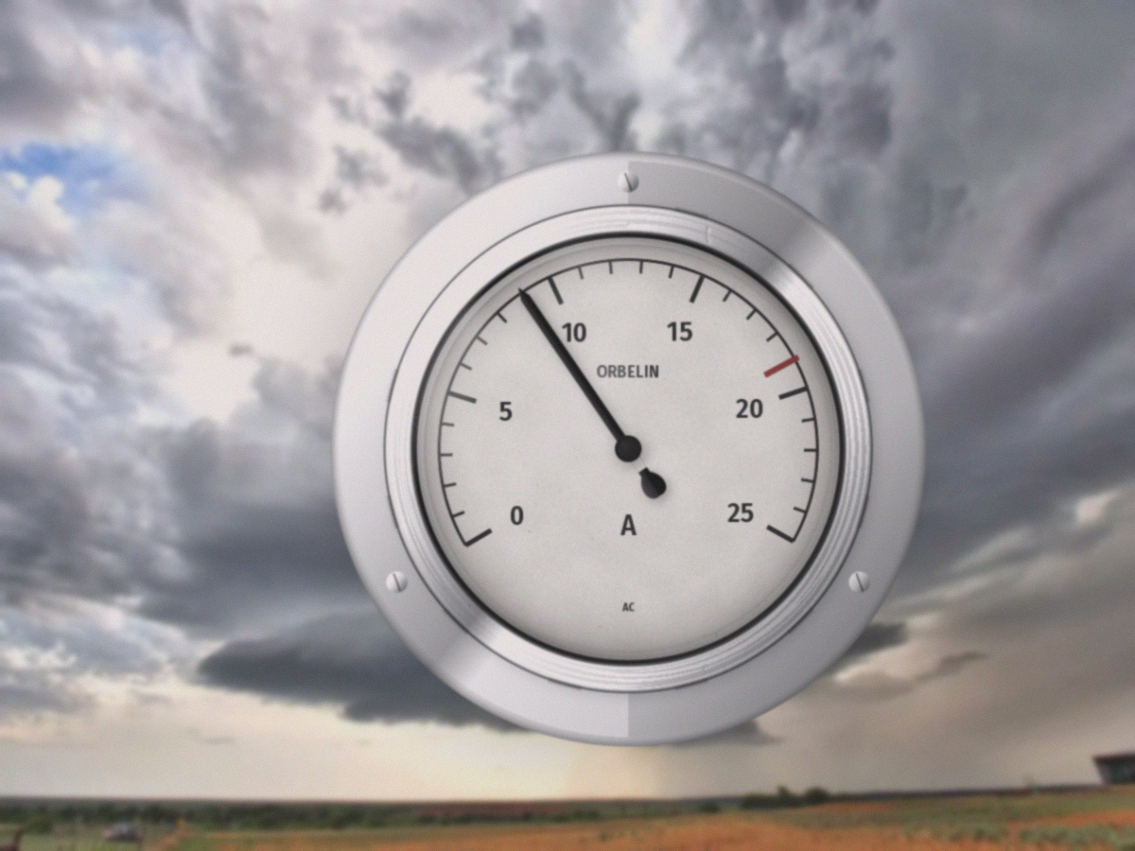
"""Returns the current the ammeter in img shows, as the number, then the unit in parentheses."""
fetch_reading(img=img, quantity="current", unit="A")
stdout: 9 (A)
